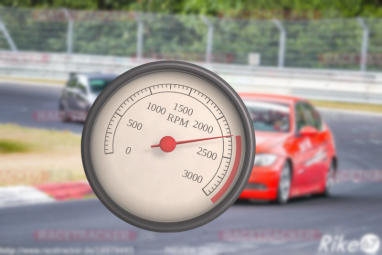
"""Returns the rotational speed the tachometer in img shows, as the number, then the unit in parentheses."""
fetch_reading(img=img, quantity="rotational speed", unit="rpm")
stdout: 2250 (rpm)
